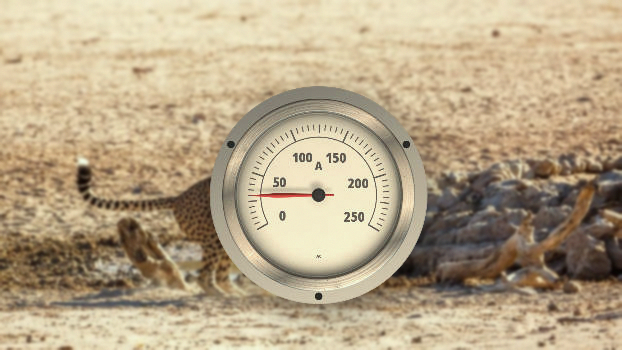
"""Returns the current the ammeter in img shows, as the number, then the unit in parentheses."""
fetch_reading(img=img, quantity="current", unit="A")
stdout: 30 (A)
